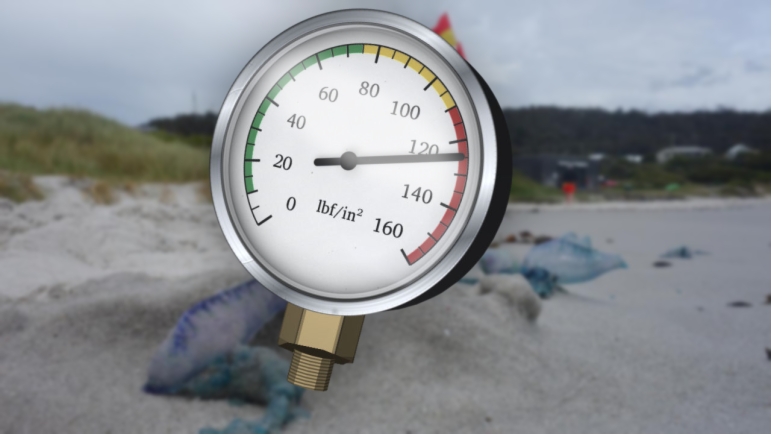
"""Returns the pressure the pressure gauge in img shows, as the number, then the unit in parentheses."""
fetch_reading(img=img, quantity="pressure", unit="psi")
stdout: 125 (psi)
